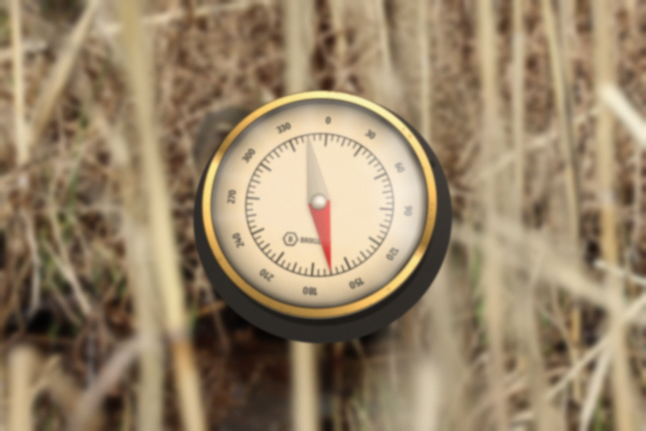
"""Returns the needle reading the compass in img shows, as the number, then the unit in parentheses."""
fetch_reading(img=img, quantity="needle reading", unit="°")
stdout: 165 (°)
